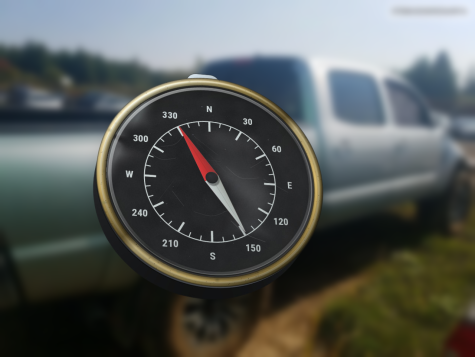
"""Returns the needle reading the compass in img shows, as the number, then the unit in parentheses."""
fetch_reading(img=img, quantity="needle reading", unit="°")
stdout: 330 (°)
